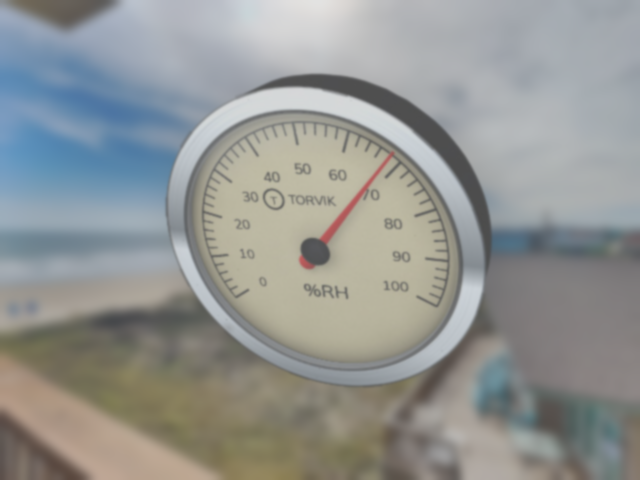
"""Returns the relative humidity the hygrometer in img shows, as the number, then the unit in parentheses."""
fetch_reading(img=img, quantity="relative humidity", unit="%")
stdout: 68 (%)
